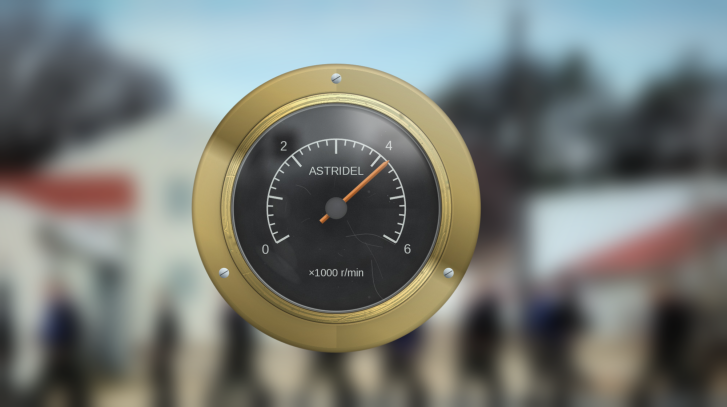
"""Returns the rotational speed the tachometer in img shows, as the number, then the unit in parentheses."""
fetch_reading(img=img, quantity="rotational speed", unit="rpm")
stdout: 4200 (rpm)
